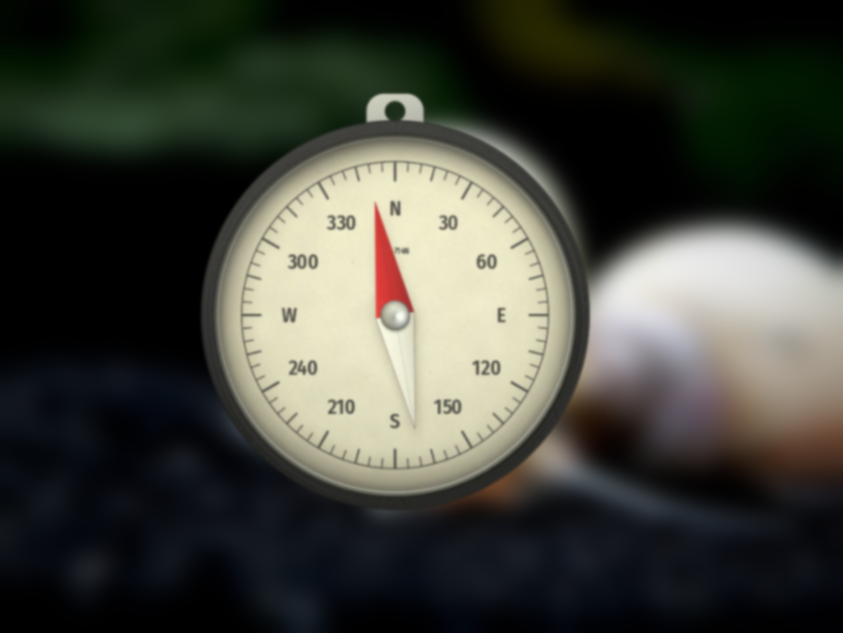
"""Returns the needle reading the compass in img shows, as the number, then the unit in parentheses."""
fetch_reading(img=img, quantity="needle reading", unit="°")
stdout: 350 (°)
